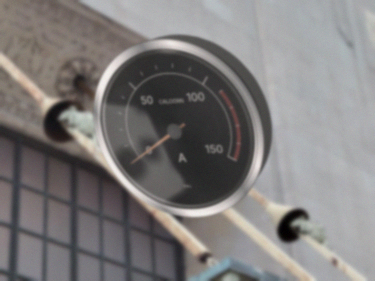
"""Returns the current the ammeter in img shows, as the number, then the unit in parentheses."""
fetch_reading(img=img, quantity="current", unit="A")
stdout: 0 (A)
